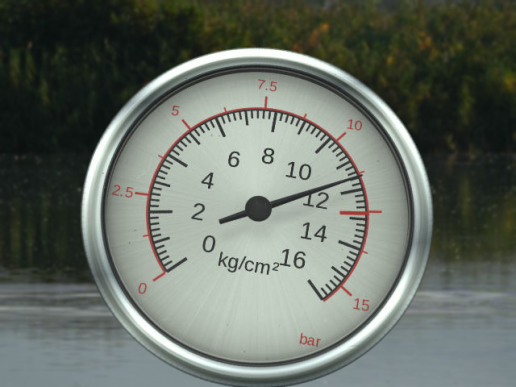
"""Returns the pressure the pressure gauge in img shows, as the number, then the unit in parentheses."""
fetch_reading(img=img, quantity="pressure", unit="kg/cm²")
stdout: 11.6 (kg/cm²)
